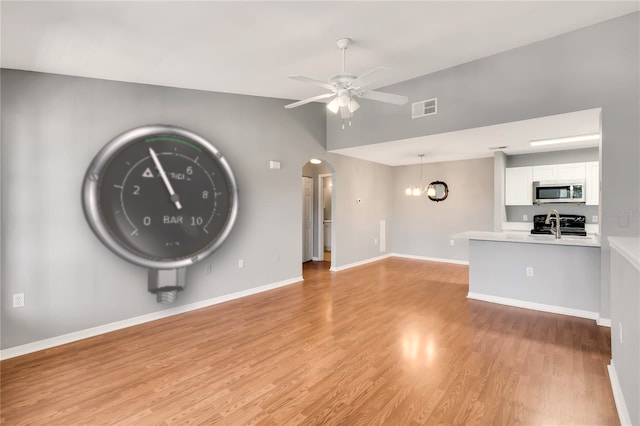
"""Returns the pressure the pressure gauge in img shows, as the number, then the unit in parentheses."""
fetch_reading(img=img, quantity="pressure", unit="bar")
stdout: 4 (bar)
